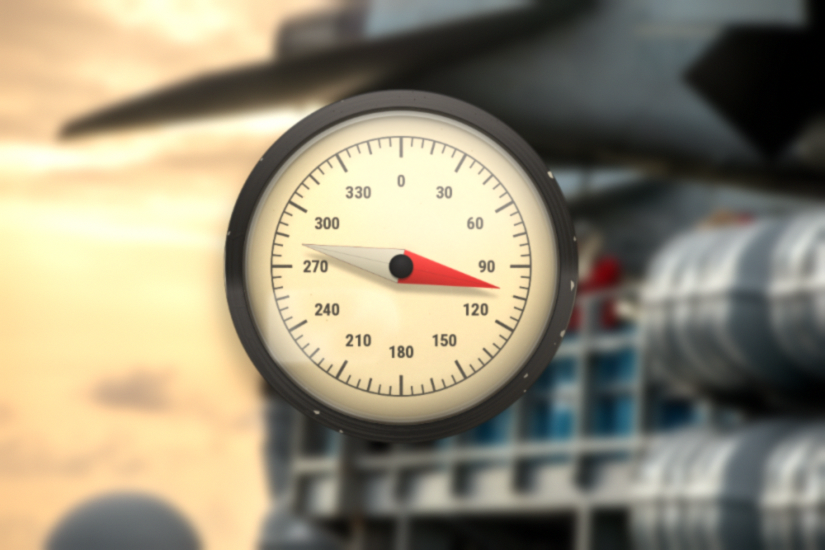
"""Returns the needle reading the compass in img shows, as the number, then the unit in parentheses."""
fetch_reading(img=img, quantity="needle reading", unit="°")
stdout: 102.5 (°)
